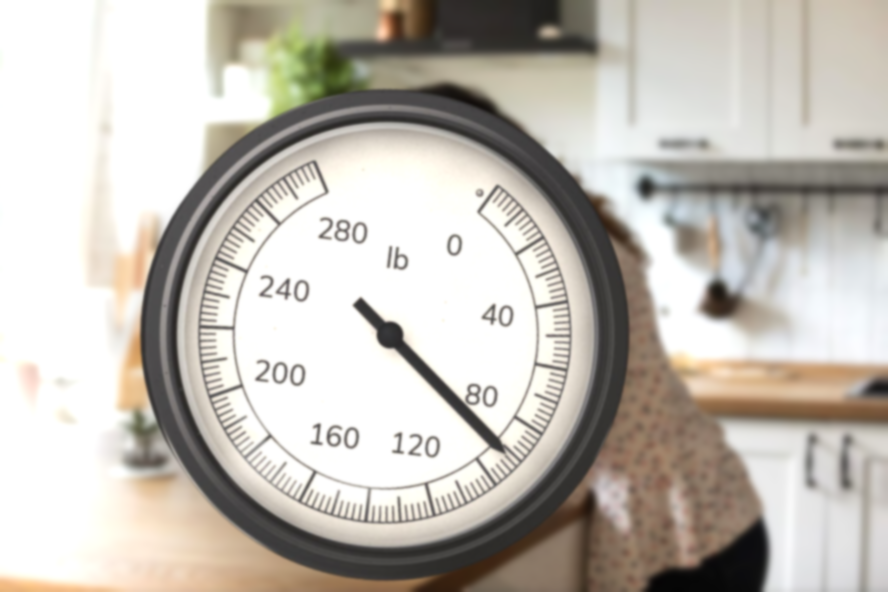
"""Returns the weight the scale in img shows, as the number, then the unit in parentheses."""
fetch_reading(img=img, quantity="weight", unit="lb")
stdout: 92 (lb)
